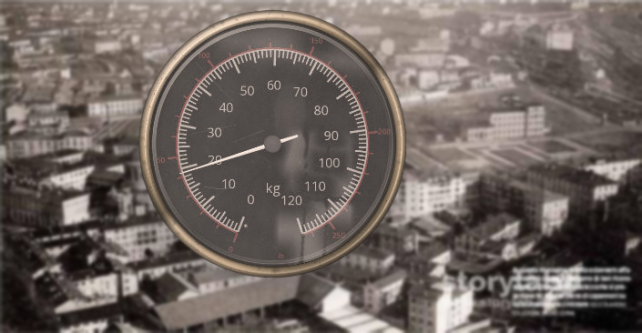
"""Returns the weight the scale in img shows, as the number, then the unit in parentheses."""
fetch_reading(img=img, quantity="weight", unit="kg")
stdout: 19 (kg)
